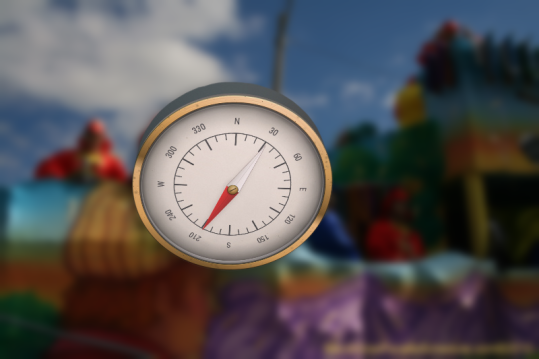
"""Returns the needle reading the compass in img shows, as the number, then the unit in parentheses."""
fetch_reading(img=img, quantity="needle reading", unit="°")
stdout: 210 (°)
